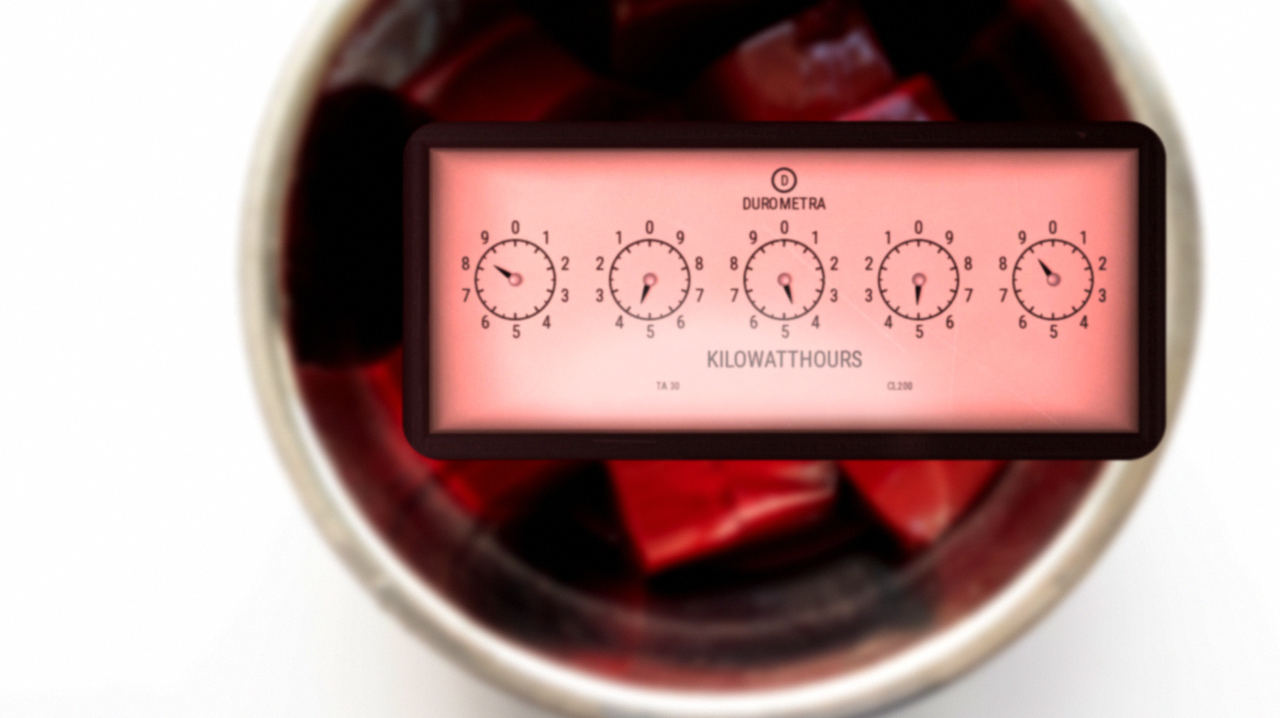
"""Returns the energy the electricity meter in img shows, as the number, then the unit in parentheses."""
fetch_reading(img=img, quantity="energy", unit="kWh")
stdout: 84449 (kWh)
